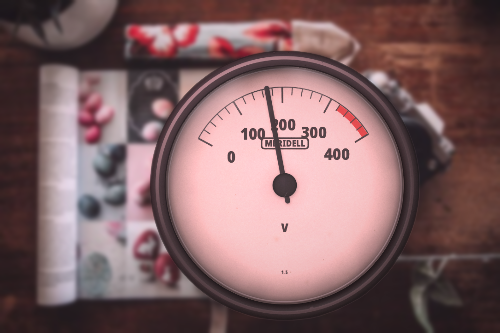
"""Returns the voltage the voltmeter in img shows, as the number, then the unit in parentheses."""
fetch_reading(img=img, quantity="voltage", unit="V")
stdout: 170 (V)
